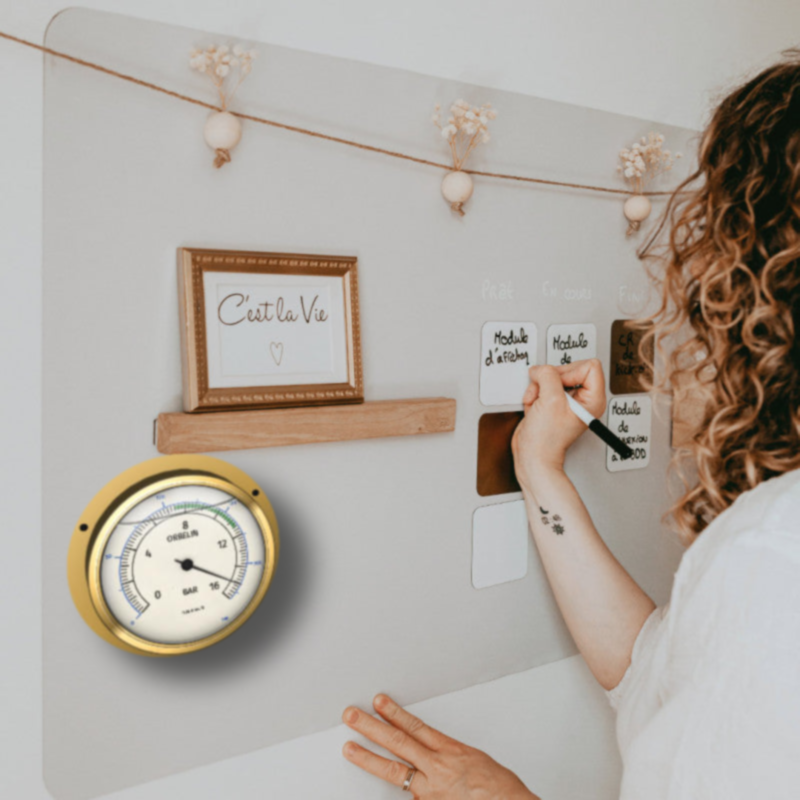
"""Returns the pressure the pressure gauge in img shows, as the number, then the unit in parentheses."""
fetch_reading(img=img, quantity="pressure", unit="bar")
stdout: 15 (bar)
